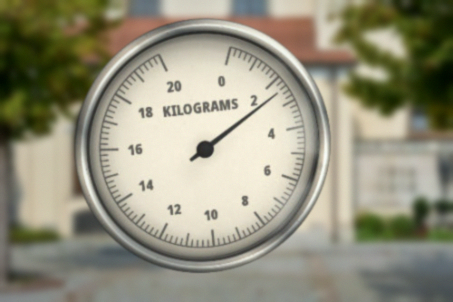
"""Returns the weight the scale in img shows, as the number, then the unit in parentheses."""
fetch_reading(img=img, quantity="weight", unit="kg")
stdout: 2.4 (kg)
